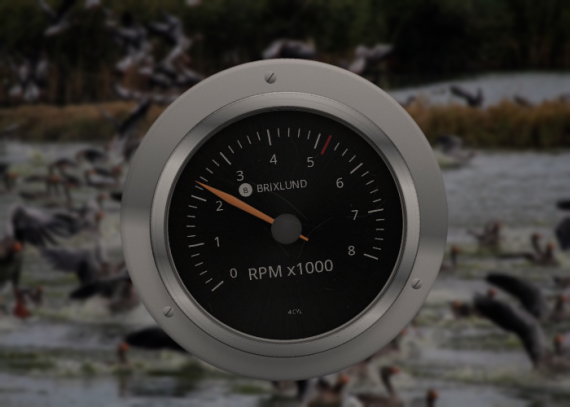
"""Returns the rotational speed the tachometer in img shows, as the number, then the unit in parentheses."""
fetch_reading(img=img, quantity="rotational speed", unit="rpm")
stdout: 2300 (rpm)
